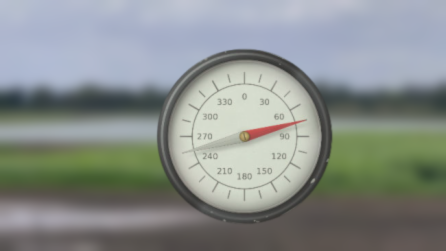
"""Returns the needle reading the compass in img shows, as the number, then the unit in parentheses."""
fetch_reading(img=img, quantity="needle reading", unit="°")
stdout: 75 (°)
